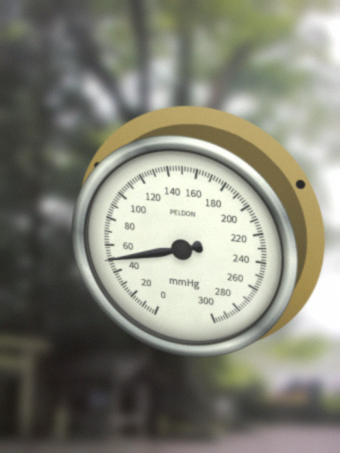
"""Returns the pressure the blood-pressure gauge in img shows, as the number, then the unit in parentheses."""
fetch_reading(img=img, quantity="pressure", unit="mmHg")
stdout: 50 (mmHg)
